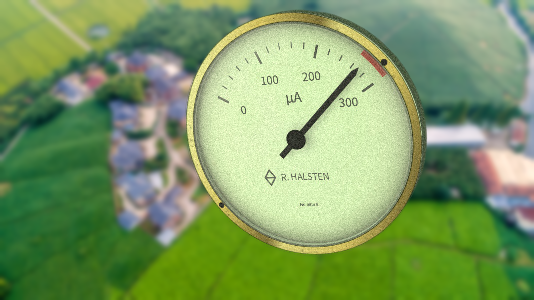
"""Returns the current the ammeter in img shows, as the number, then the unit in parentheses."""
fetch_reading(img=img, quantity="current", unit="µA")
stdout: 270 (µA)
